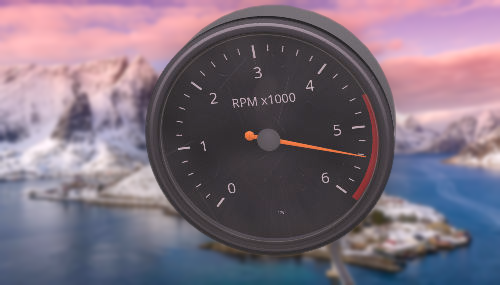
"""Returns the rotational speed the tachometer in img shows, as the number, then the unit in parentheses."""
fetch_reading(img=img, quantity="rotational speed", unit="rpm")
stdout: 5400 (rpm)
